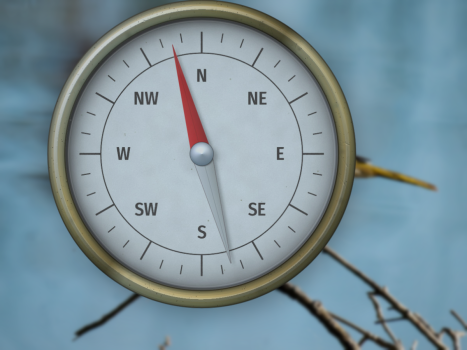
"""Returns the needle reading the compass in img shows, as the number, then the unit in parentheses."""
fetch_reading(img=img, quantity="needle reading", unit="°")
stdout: 345 (°)
